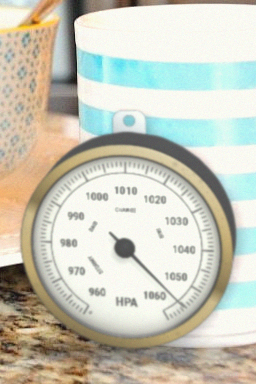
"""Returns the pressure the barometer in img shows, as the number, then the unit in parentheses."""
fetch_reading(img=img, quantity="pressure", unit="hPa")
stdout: 1055 (hPa)
